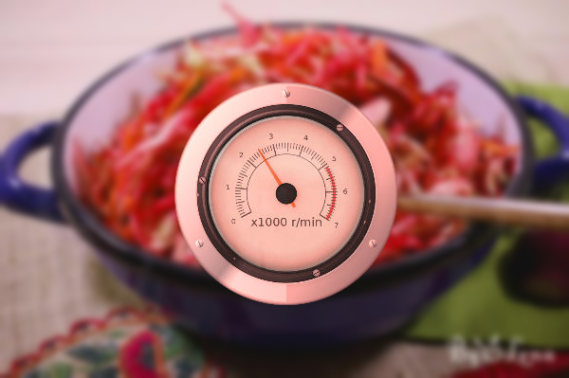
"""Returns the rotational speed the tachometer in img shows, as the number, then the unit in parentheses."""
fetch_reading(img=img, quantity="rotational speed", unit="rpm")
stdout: 2500 (rpm)
